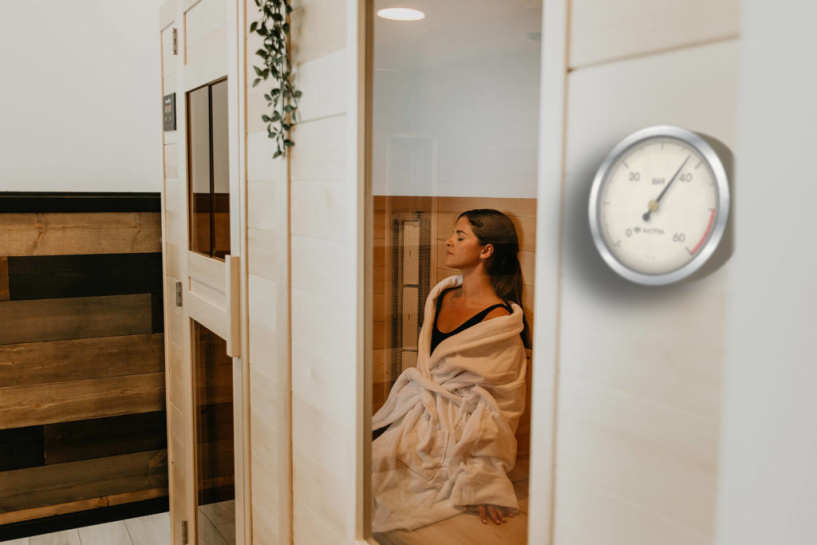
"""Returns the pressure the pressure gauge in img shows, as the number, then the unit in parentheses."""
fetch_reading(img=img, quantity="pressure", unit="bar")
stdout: 37.5 (bar)
